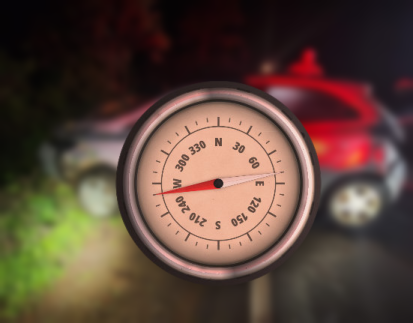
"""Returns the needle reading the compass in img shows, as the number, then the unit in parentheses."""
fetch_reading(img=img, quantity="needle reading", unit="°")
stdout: 260 (°)
